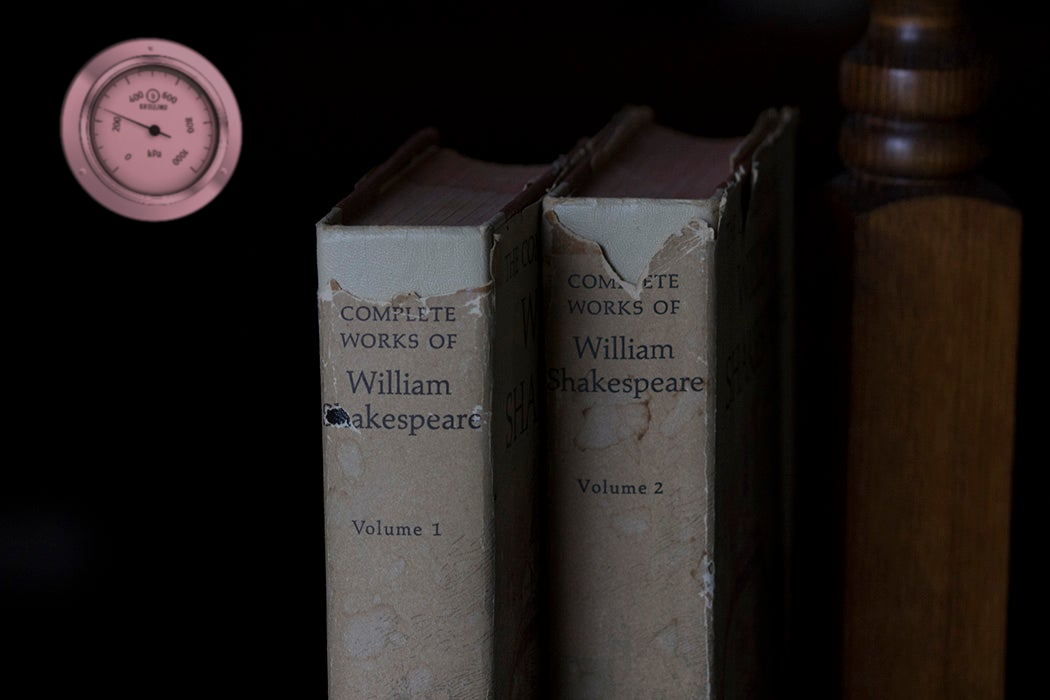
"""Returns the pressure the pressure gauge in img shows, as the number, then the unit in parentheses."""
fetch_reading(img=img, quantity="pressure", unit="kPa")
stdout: 250 (kPa)
